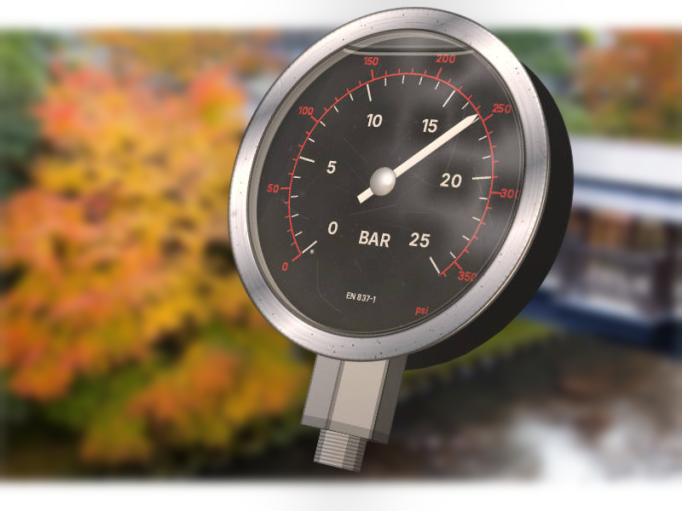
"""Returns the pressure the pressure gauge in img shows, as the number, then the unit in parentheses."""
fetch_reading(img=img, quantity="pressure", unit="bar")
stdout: 17 (bar)
